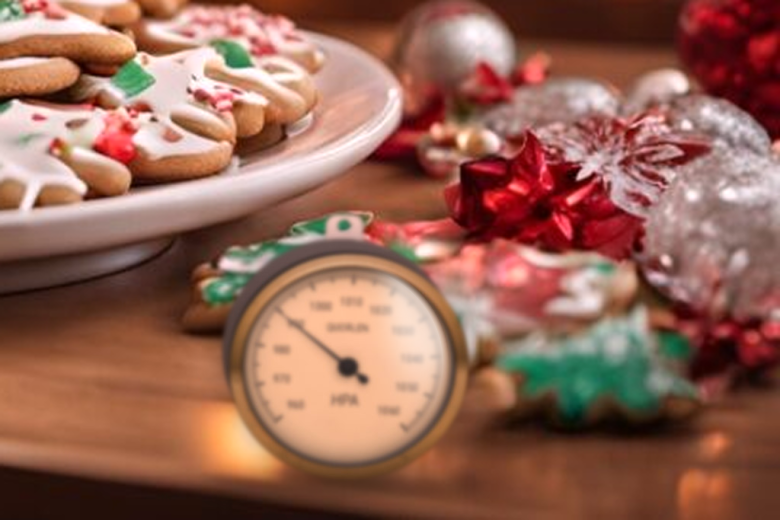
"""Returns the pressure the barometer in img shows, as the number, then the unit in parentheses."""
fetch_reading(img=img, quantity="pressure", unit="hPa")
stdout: 990 (hPa)
